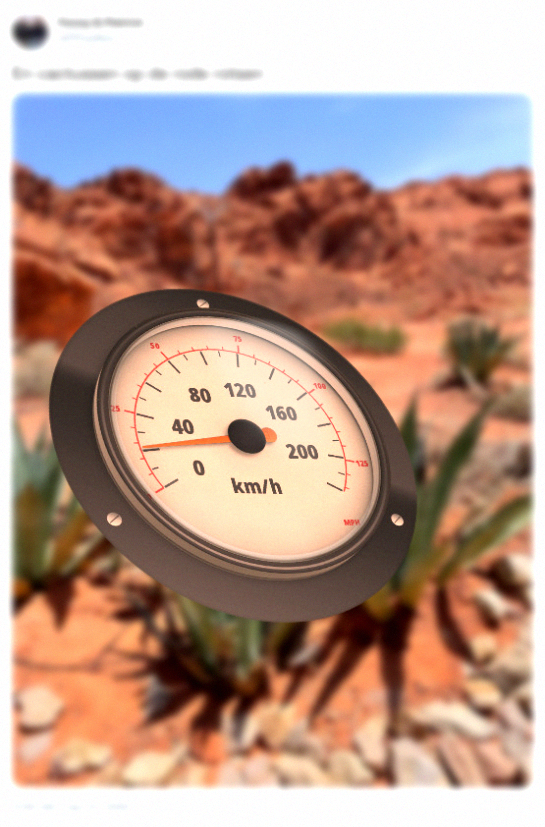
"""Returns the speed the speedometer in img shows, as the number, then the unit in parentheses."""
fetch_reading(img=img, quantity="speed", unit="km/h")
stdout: 20 (km/h)
